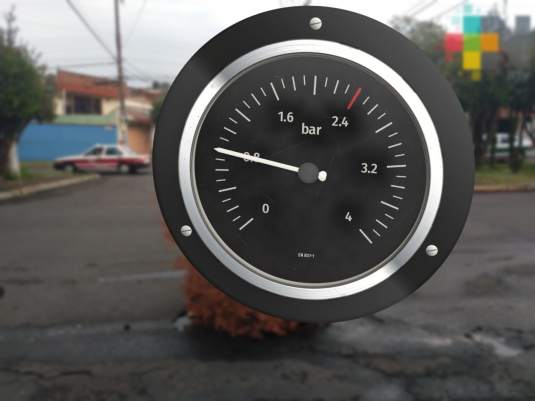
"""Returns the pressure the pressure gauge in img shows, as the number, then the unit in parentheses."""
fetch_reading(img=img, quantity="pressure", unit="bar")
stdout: 0.8 (bar)
